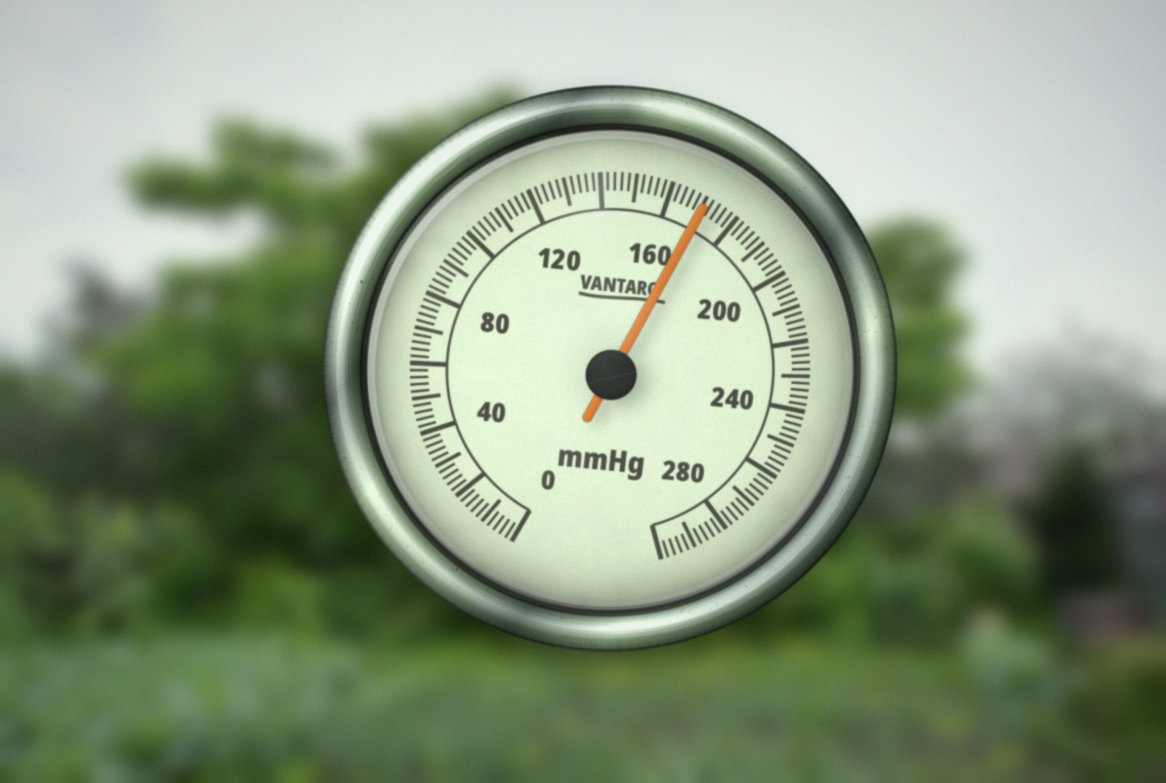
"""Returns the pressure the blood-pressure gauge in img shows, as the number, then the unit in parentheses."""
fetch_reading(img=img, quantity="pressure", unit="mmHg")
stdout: 170 (mmHg)
